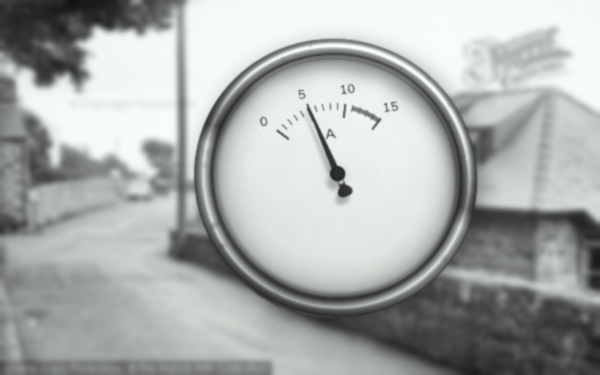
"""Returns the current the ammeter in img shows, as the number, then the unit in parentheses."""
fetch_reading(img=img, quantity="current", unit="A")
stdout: 5 (A)
